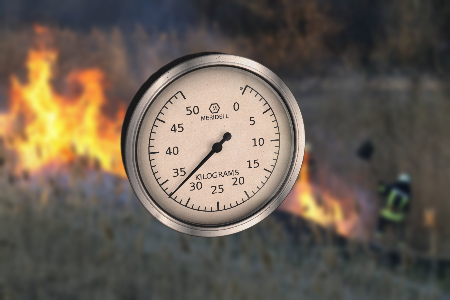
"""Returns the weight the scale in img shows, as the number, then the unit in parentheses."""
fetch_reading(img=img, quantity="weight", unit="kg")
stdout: 33 (kg)
